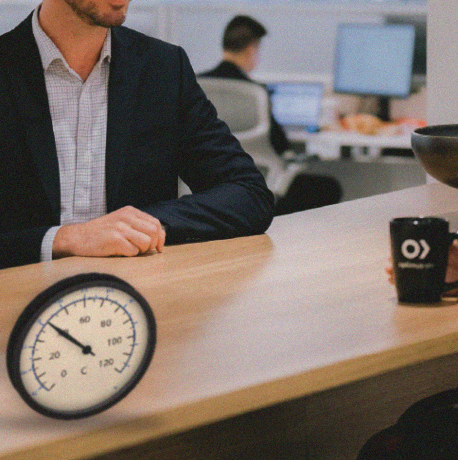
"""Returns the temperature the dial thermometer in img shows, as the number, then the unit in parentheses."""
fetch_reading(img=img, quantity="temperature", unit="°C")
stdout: 40 (°C)
